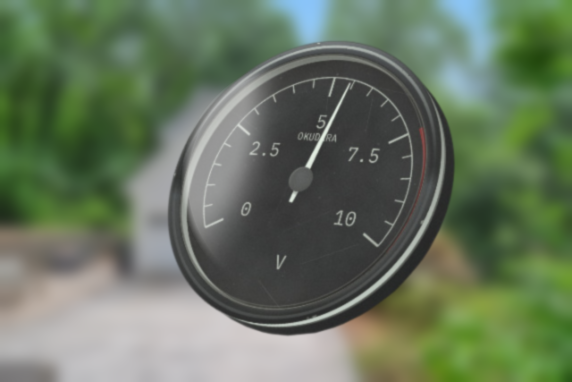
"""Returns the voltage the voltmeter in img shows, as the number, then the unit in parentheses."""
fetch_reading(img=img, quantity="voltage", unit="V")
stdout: 5.5 (V)
